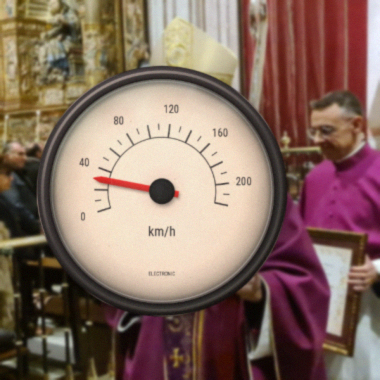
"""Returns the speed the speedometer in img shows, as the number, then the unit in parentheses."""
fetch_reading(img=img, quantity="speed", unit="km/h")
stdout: 30 (km/h)
